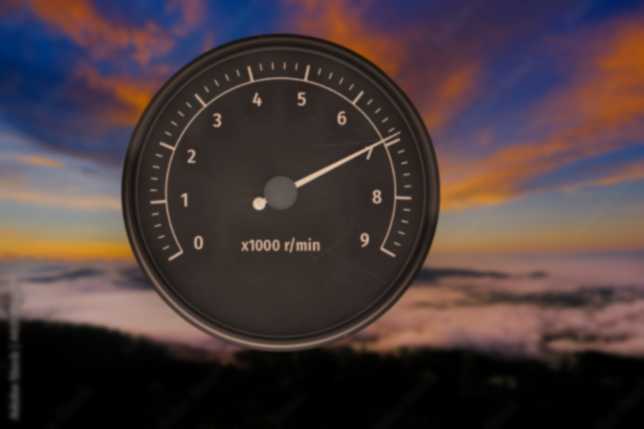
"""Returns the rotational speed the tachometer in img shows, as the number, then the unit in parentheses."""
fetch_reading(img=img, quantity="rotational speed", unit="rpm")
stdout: 6900 (rpm)
